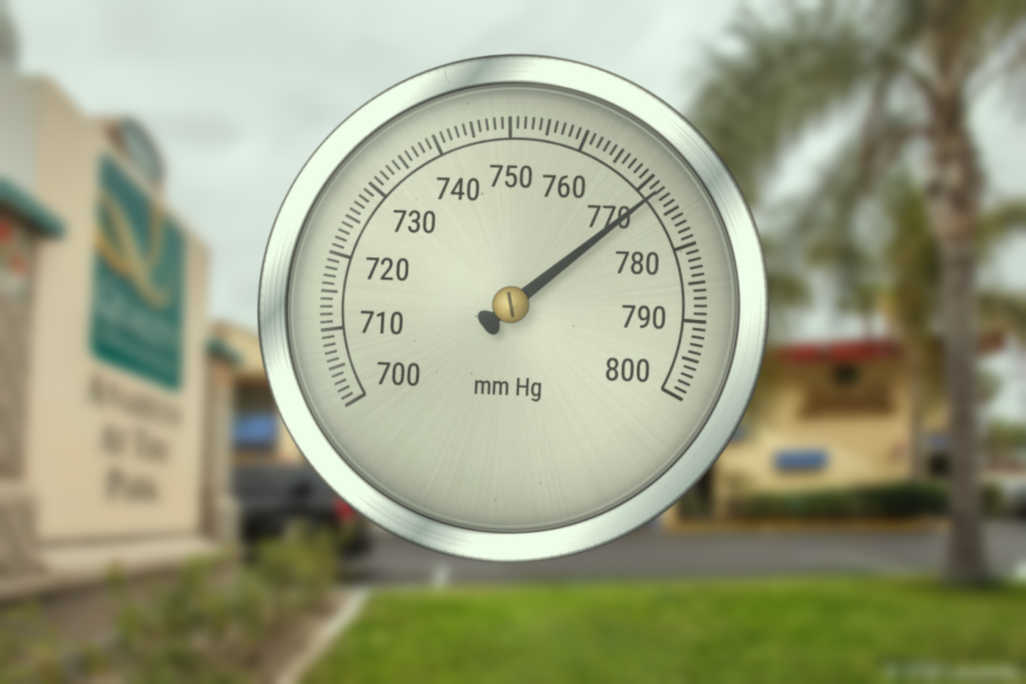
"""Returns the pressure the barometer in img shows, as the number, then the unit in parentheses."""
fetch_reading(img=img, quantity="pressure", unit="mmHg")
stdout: 772 (mmHg)
